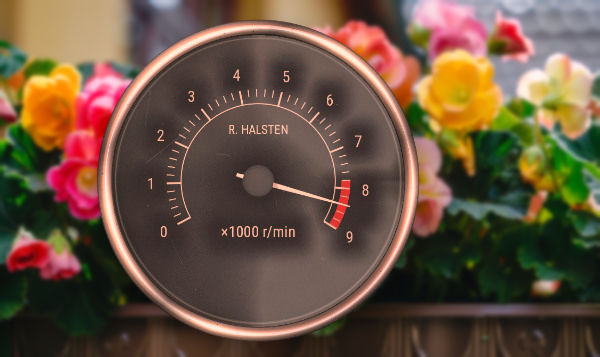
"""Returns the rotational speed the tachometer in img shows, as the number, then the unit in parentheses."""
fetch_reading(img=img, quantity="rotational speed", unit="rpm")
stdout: 8400 (rpm)
